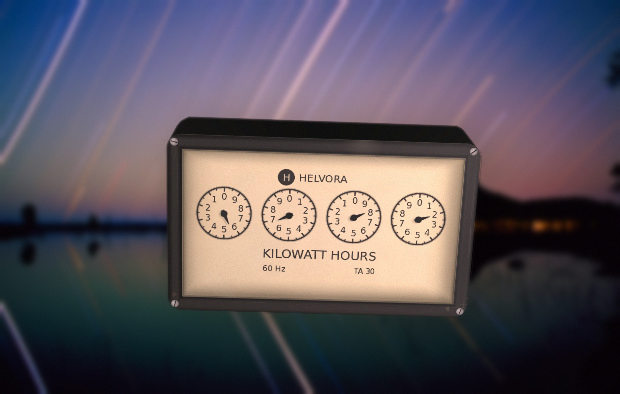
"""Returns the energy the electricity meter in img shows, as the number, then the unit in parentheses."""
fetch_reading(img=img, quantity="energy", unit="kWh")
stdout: 5682 (kWh)
